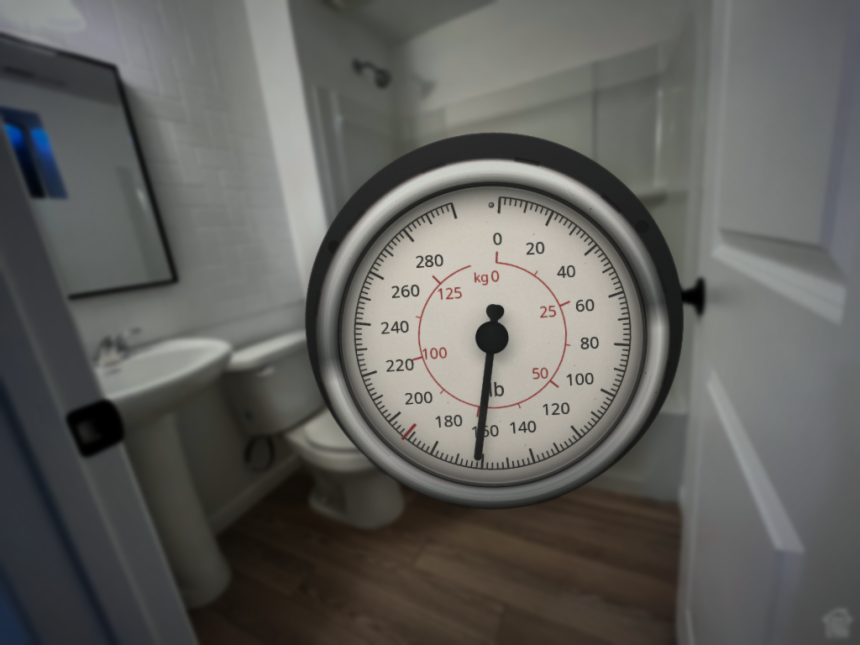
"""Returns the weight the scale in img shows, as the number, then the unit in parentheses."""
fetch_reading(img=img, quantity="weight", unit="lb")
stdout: 162 (lb)
